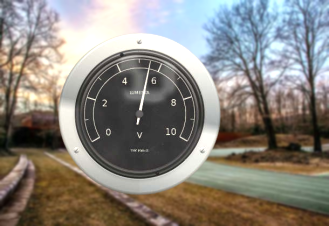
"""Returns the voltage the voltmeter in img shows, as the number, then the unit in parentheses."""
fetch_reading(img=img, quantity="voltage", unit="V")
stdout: 5.5 (V)
